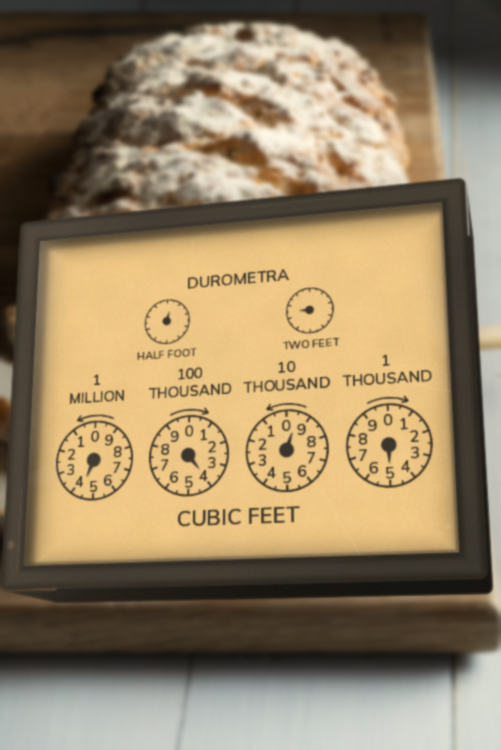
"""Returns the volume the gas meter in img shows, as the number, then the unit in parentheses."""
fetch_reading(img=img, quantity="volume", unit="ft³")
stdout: 439500 (ft³)
